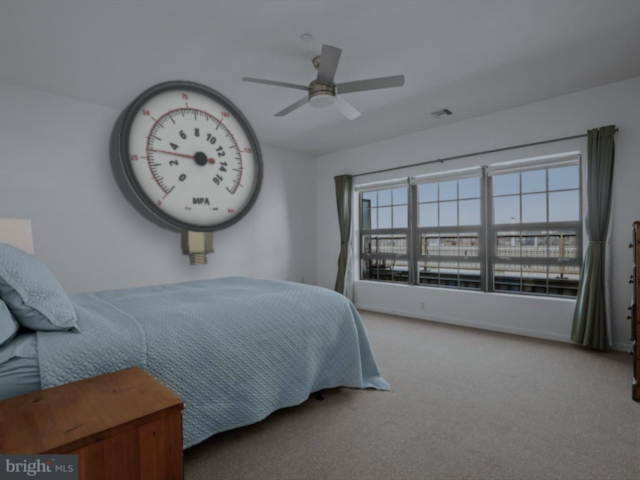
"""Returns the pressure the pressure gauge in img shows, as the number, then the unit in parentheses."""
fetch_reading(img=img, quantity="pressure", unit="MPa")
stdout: 3 (MPa)
